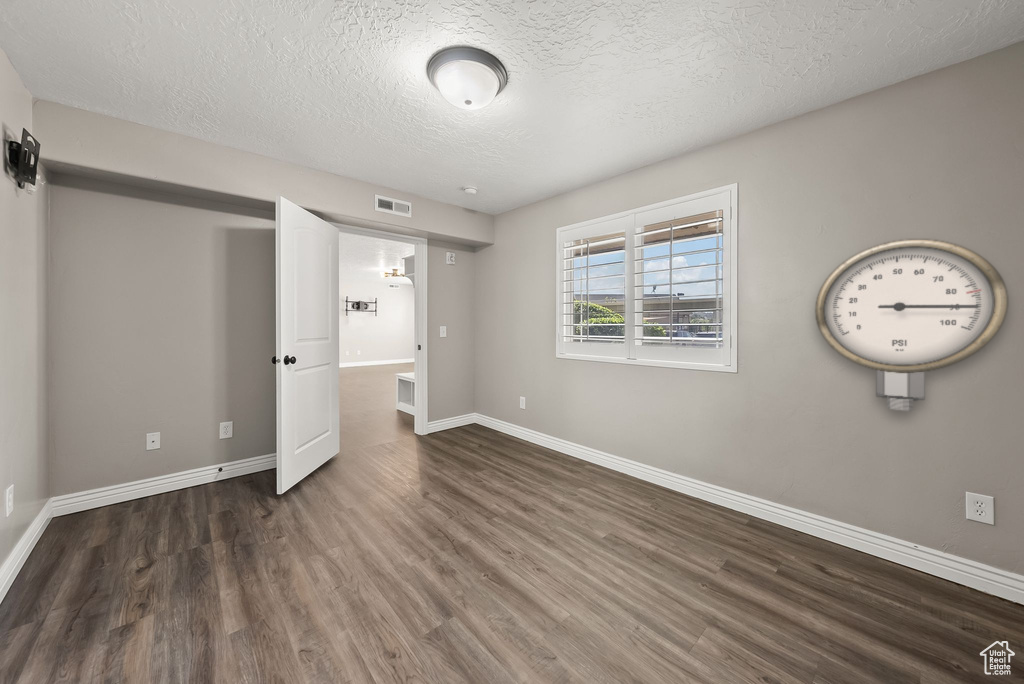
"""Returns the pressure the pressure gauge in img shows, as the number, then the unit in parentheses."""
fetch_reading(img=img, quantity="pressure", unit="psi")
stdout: 90 (psi)
